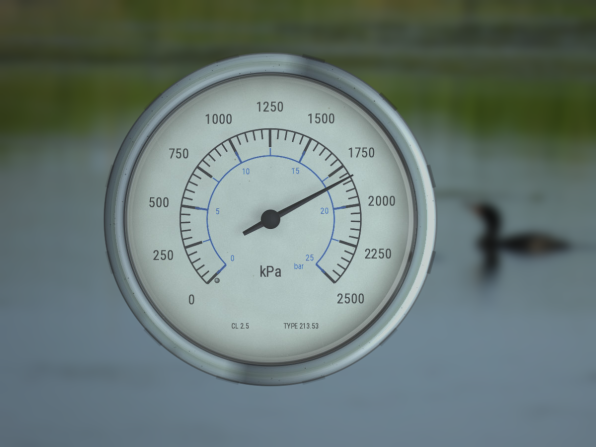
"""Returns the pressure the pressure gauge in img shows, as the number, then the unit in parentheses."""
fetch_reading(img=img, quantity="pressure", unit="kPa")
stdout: 1825 (kPa)
